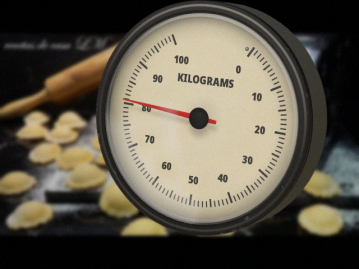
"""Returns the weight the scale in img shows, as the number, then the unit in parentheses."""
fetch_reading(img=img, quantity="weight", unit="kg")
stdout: 81 (kg)
